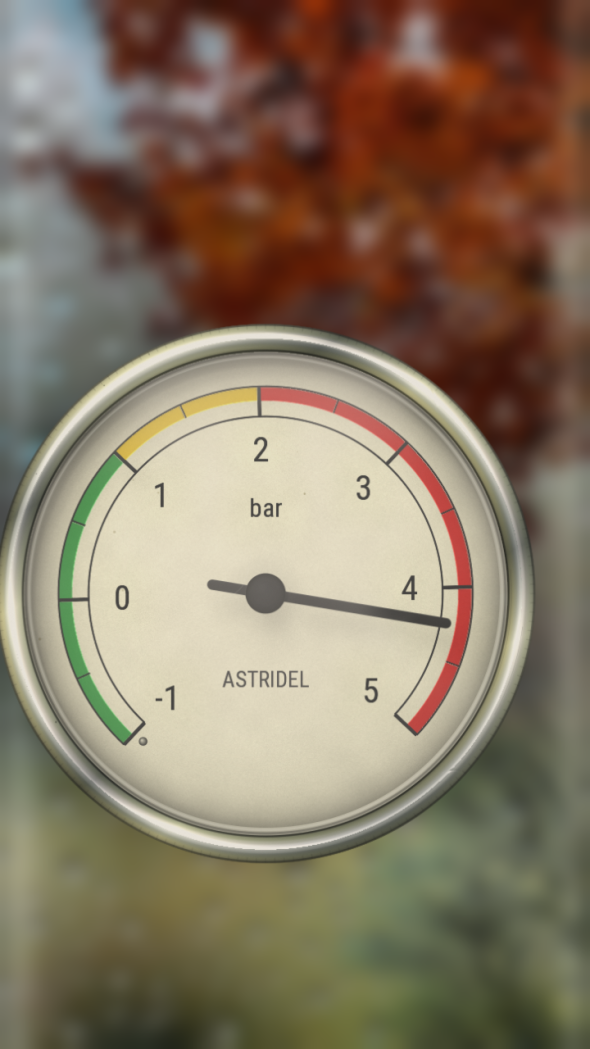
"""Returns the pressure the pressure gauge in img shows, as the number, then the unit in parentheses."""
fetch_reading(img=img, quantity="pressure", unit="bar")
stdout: 4.25 (bar)
